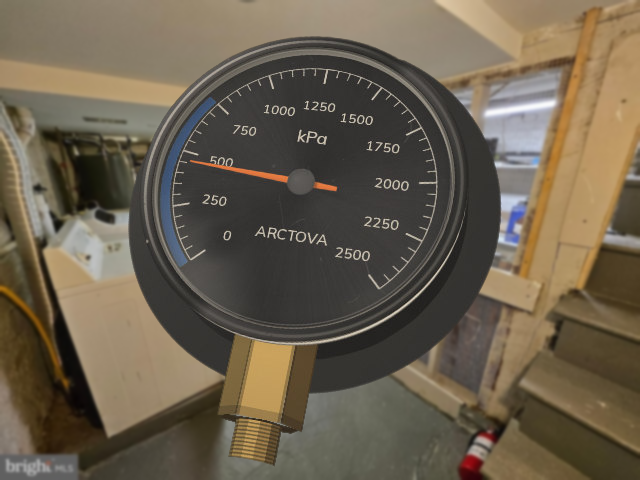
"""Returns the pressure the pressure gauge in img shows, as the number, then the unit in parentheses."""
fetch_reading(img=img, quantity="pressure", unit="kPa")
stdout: 450 (kPa)
